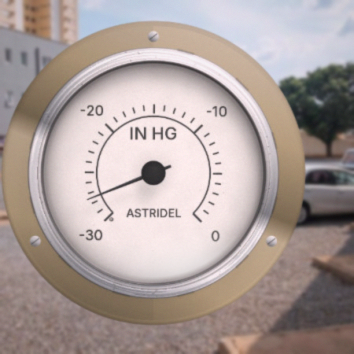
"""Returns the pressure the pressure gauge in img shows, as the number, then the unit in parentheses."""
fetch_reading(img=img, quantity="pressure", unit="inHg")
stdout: -27.5 (inHg)
